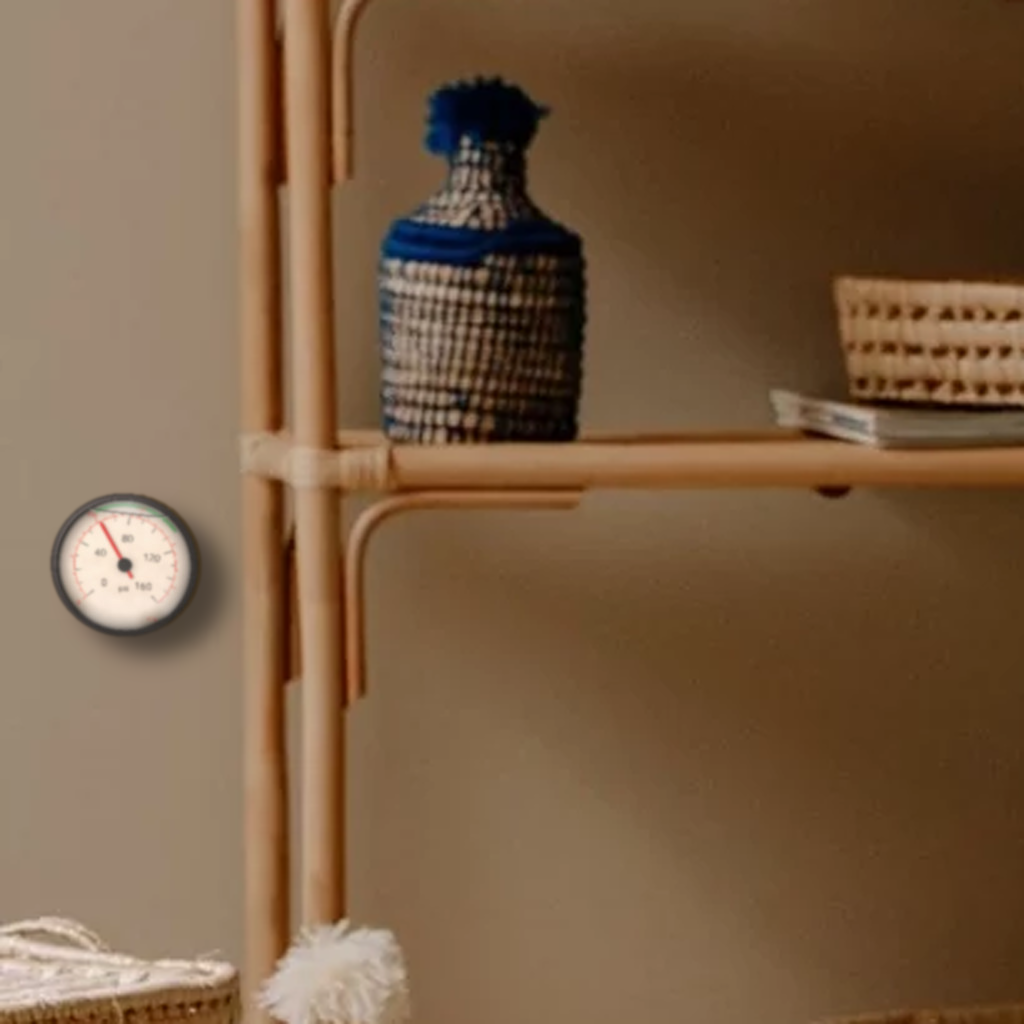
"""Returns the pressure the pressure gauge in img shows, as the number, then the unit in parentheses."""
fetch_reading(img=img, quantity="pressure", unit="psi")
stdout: 60 (psi)
